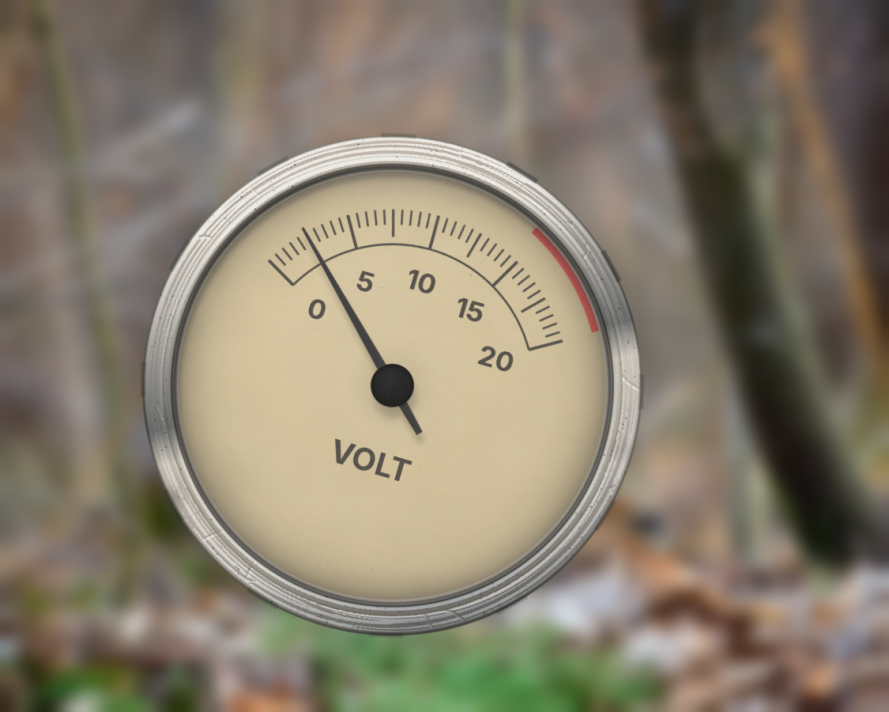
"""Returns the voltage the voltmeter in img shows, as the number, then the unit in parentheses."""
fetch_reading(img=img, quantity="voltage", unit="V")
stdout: 2.5 (V)
